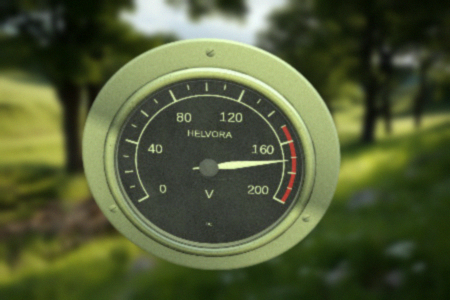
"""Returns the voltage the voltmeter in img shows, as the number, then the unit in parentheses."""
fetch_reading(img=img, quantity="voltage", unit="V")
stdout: 170 (V)
